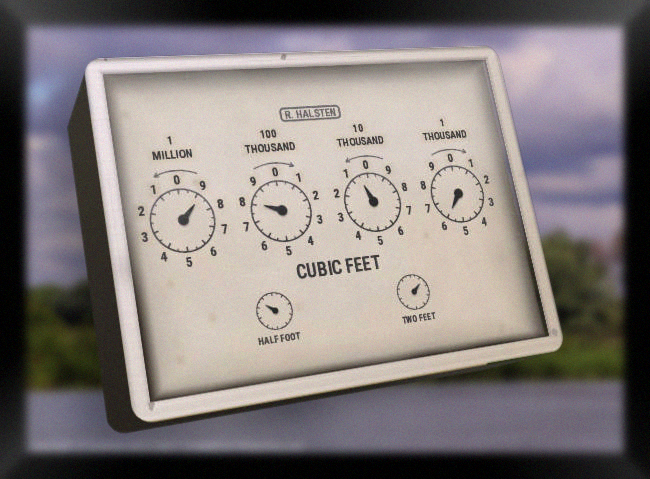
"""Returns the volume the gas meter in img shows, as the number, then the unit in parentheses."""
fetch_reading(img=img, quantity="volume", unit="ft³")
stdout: 880600 (ft³)
